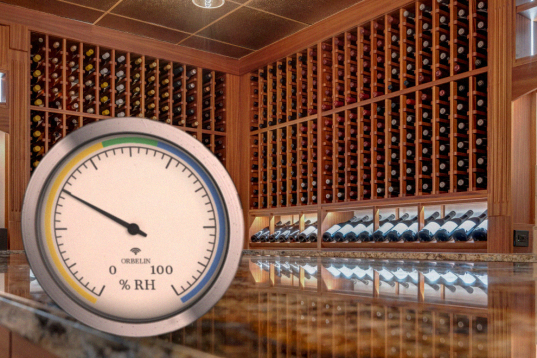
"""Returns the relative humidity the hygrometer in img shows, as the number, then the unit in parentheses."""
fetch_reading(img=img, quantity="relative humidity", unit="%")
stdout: 30 (%)
